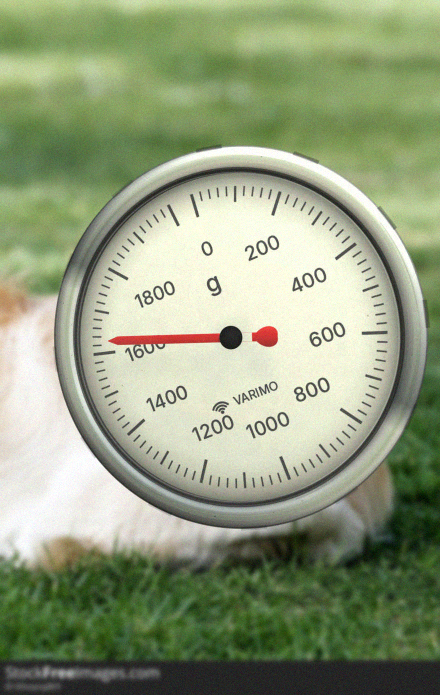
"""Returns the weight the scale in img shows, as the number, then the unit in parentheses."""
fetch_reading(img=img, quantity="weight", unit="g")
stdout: 1630 (g)
